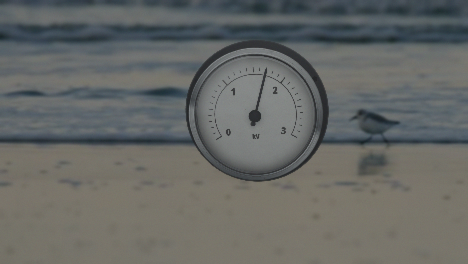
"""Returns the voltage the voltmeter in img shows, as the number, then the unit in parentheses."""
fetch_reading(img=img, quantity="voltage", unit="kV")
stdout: 1.7 (kV)
